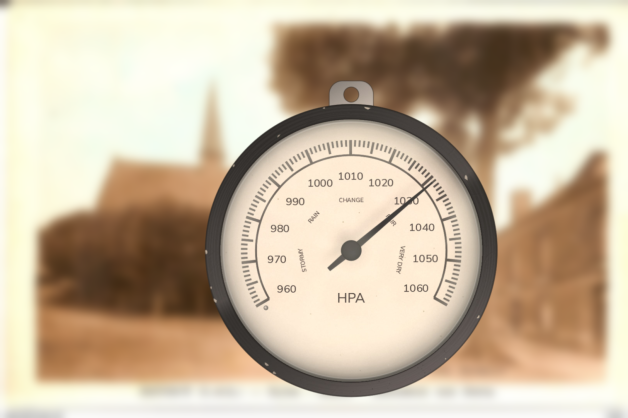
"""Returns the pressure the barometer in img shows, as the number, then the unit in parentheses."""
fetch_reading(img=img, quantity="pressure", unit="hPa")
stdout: 1031 (hPa)
